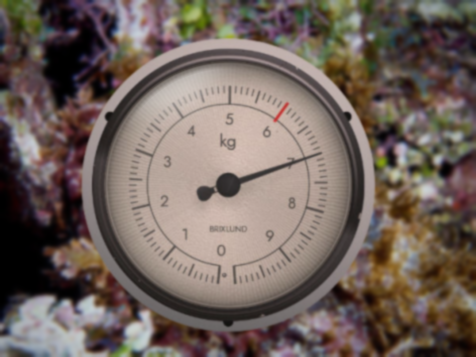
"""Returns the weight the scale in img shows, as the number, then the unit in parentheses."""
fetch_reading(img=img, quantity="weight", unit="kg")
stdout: 7 (kg)
